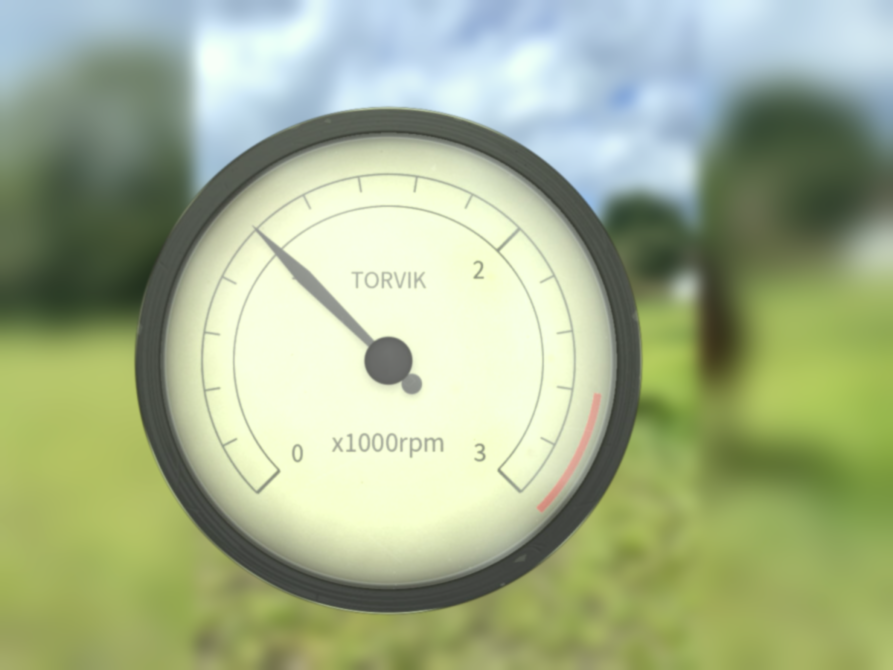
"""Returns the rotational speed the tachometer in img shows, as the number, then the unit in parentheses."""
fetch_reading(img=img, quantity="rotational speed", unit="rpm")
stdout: 1000 (rpm)
